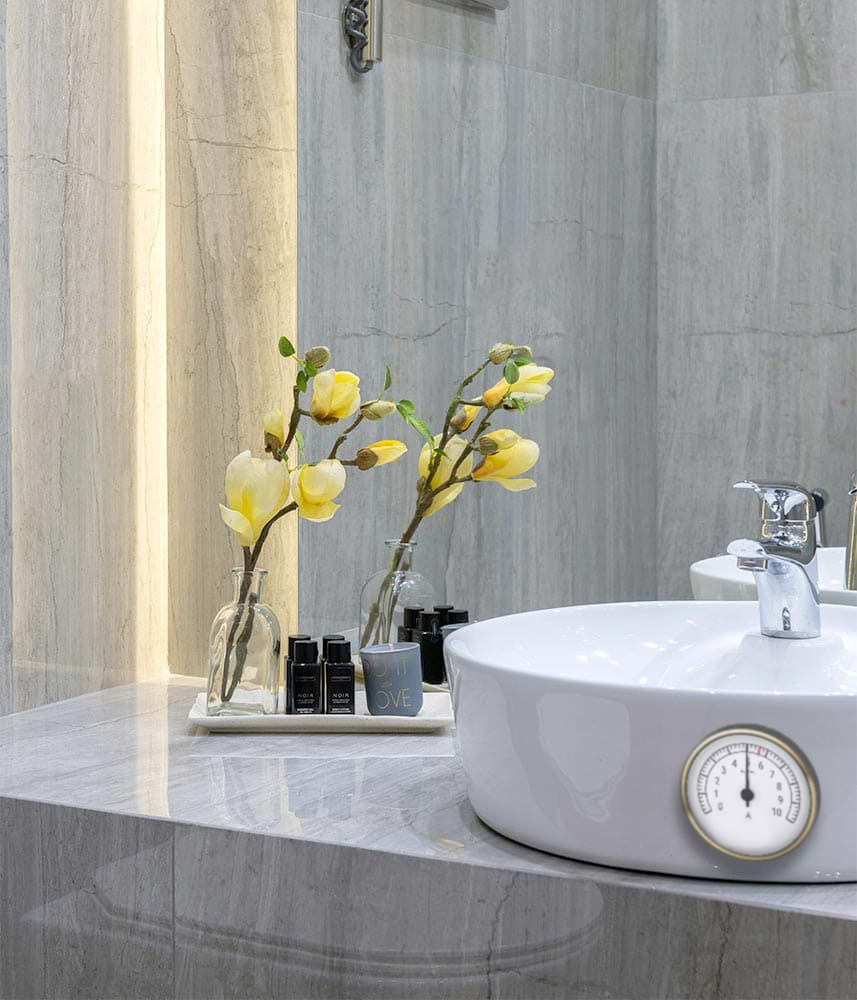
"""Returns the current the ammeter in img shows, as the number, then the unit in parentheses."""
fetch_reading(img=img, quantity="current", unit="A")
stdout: 5 (A)
